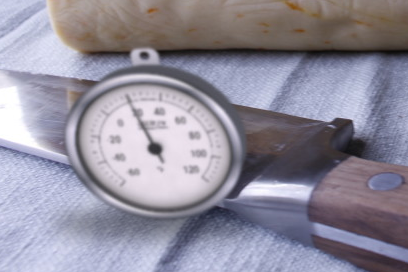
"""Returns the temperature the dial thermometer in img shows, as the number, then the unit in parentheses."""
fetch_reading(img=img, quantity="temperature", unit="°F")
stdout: 20 (°F)
